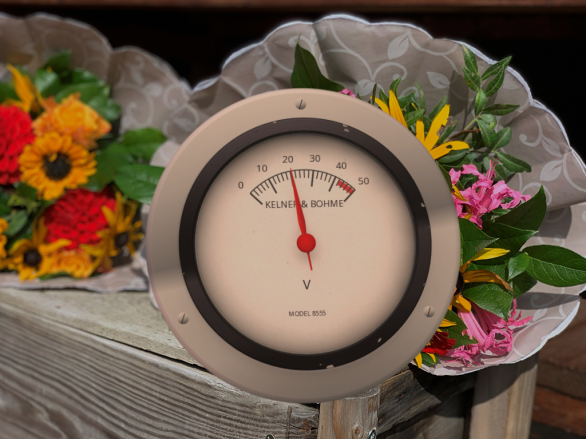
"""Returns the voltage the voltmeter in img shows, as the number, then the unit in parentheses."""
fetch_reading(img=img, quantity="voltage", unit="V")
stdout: 20 (V)
